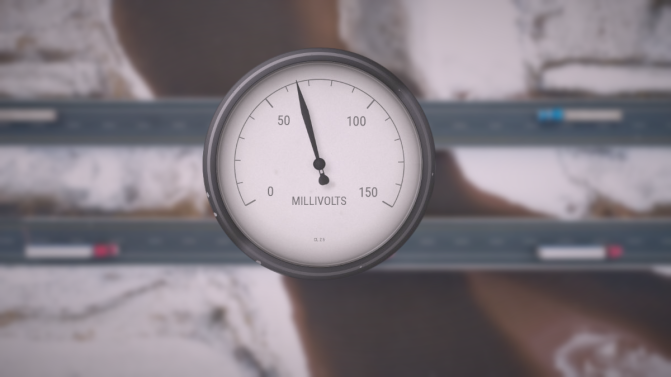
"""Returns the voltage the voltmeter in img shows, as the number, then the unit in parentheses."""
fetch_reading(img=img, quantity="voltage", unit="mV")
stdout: 65 (mV)
